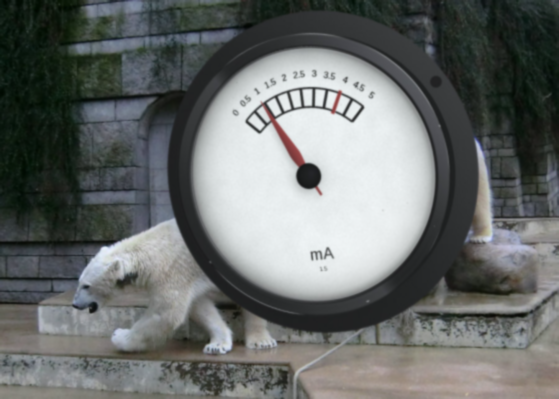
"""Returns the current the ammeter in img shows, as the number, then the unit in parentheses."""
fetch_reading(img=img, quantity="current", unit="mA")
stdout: 1 (mA)
